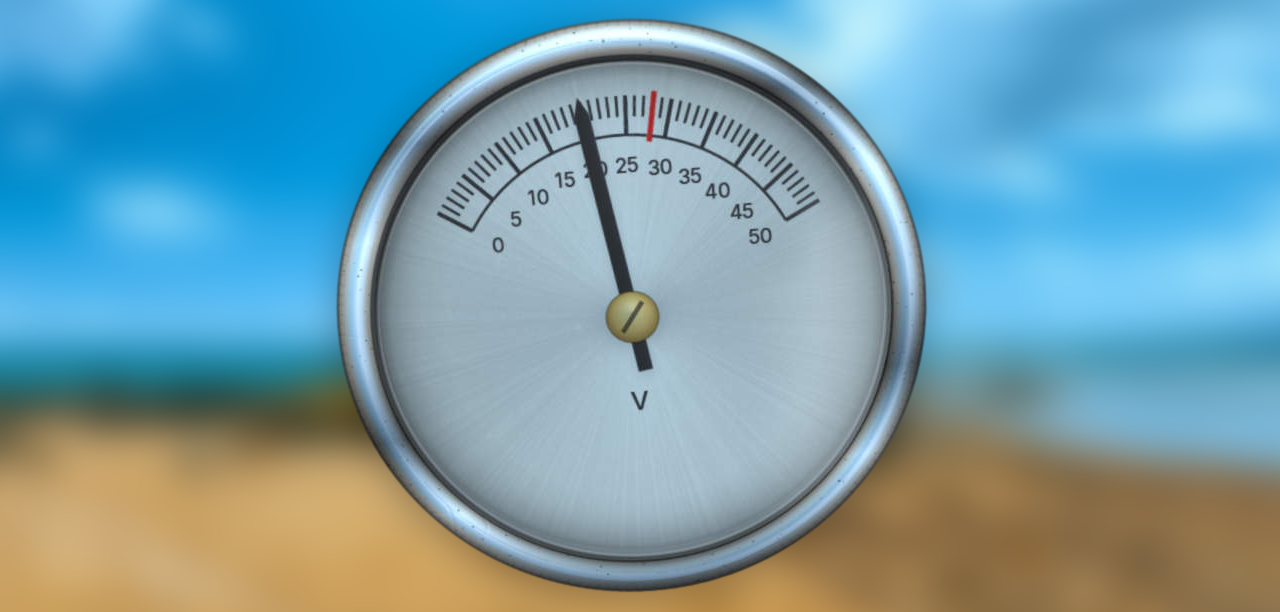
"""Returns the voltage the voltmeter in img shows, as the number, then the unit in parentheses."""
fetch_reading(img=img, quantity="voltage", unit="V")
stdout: 20 (V)
